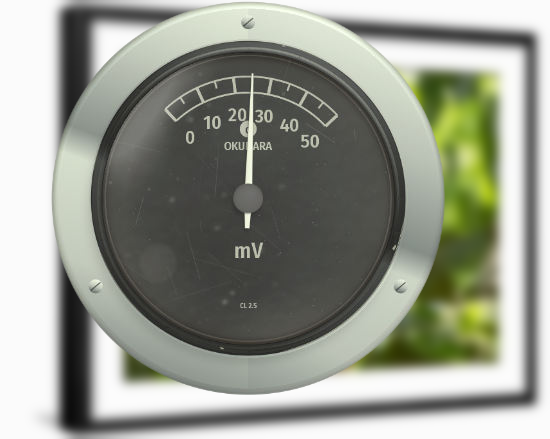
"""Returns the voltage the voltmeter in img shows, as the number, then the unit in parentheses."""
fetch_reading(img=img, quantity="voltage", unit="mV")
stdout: 25 (mV)
